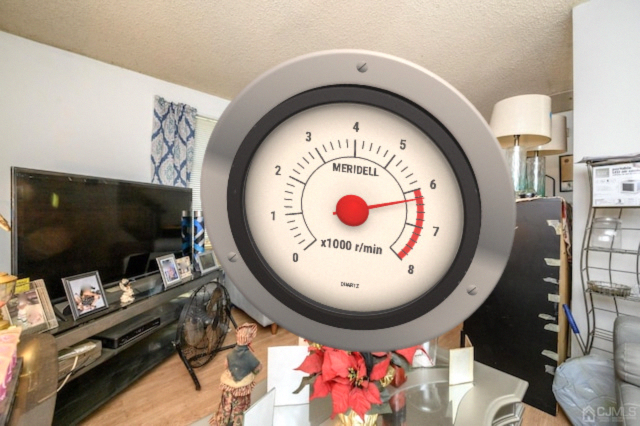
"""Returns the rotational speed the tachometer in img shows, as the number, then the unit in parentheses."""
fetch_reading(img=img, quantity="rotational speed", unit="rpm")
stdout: 6200 (rpm)
